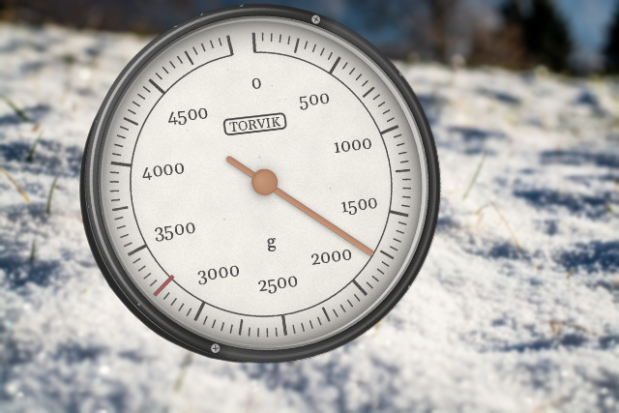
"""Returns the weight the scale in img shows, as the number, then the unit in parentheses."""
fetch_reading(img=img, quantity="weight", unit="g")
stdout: 1800 (g)
